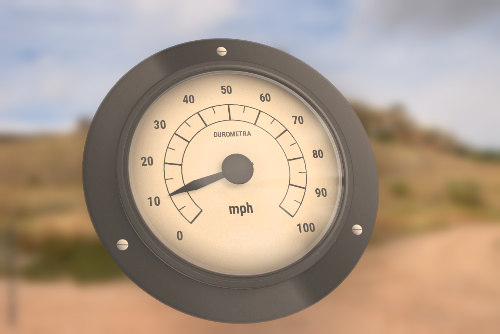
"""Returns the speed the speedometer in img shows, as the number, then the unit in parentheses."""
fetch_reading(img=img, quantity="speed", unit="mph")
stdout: 10 (mph)
